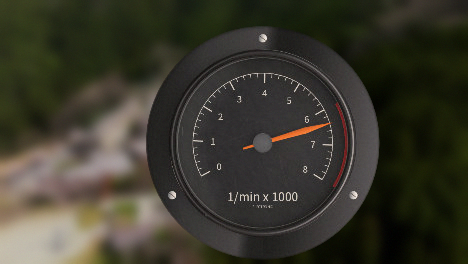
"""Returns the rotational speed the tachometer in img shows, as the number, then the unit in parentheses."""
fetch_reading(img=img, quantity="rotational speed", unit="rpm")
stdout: 6400 (rpm)
